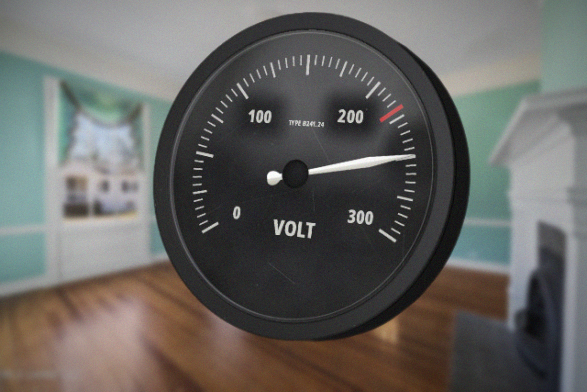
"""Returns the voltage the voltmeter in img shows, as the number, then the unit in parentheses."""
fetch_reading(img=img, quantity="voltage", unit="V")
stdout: 250 (V)
